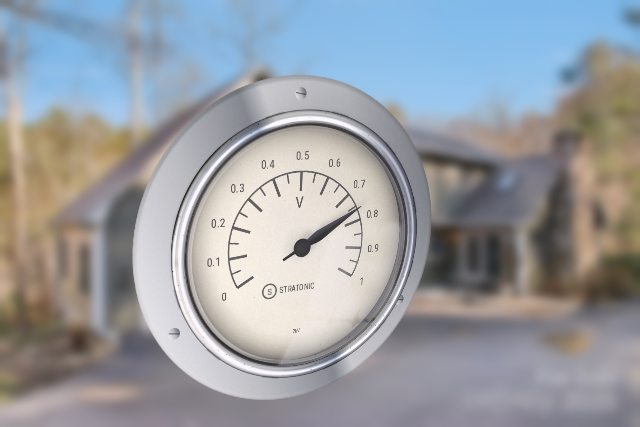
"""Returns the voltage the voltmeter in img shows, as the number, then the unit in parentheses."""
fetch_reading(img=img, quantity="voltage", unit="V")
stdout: 0.75 (V)
